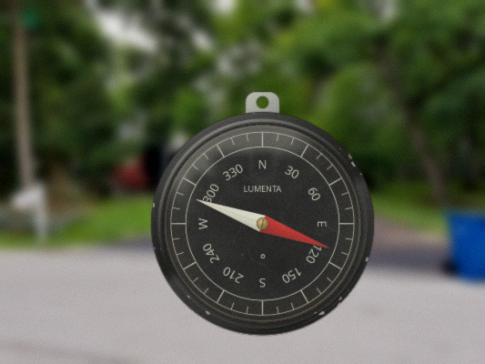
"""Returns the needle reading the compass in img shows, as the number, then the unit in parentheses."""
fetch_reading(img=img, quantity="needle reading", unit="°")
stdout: 110 (°)
